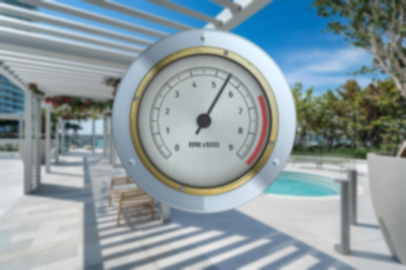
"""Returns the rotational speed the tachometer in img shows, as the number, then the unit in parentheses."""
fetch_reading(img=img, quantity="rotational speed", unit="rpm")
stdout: 5500 (rpm)
